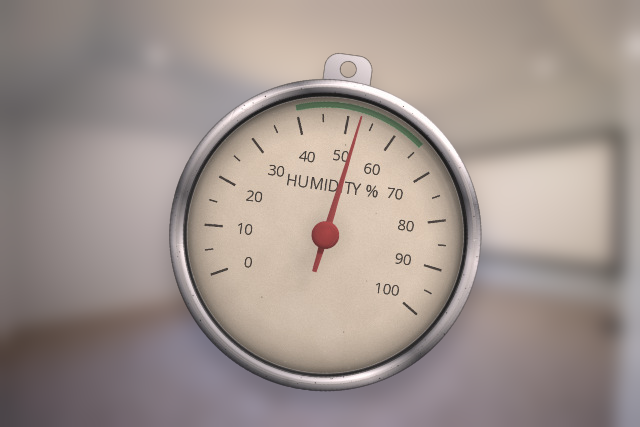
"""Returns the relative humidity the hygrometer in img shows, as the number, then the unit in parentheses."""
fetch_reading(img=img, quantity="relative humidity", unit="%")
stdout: 52.5 (%)
